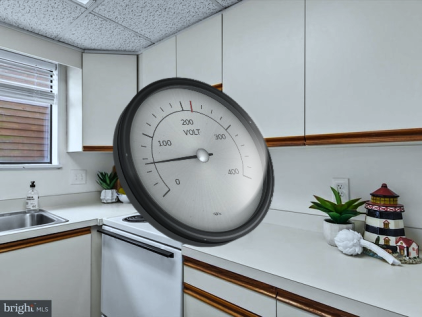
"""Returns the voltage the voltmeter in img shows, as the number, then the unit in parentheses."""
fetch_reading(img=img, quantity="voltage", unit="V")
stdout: 50 (V)
